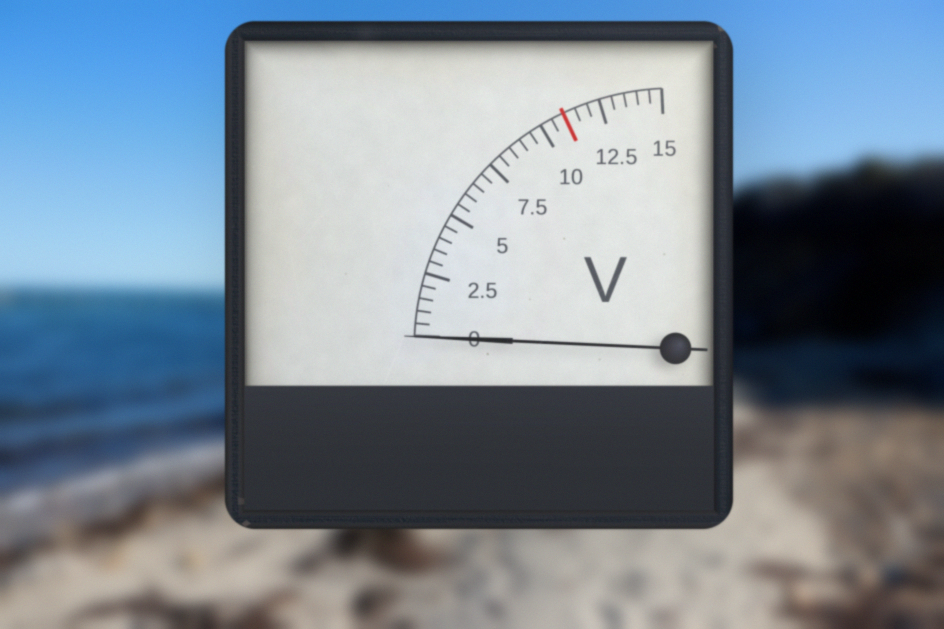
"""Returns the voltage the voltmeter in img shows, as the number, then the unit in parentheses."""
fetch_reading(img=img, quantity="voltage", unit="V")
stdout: 0 (V)
